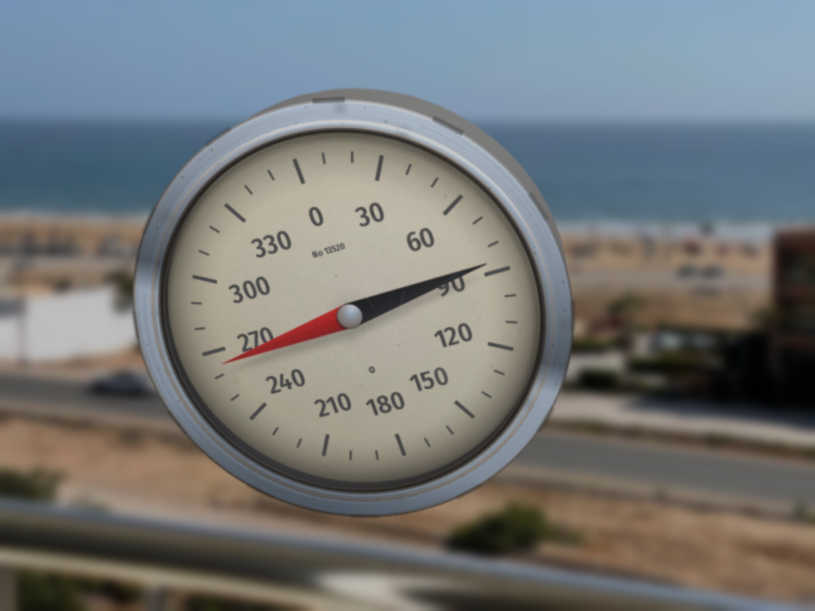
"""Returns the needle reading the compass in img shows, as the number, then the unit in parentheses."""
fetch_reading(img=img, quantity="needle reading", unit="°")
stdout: 265 (°)
